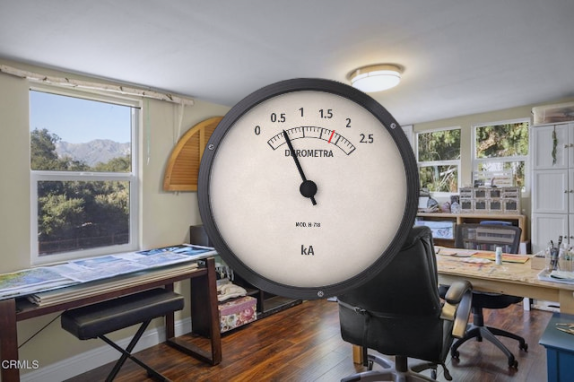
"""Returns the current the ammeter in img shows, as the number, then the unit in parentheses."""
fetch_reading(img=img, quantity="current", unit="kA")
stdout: 0.5 (kA)
